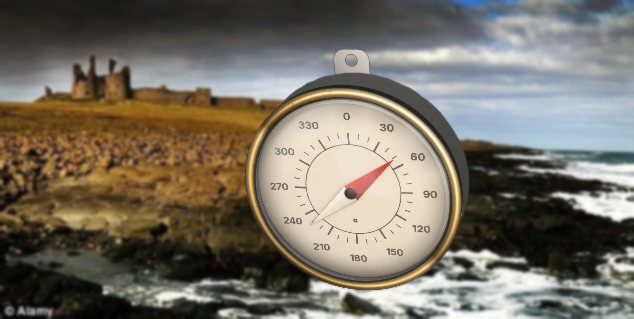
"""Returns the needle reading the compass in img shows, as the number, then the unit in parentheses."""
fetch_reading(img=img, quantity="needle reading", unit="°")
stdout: 50 (°)
